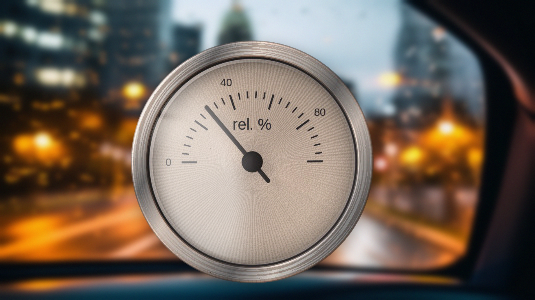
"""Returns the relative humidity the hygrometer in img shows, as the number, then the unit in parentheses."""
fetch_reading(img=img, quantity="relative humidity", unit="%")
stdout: 28 (%)
